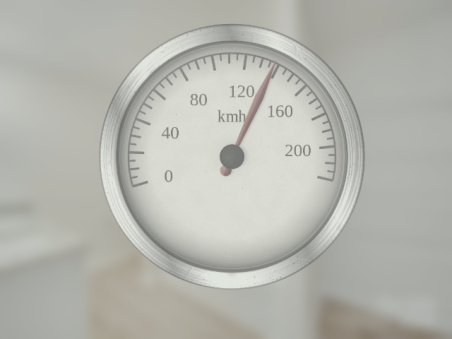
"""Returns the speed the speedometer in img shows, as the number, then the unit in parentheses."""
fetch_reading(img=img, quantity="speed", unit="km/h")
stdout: 137.5 (km/h)
